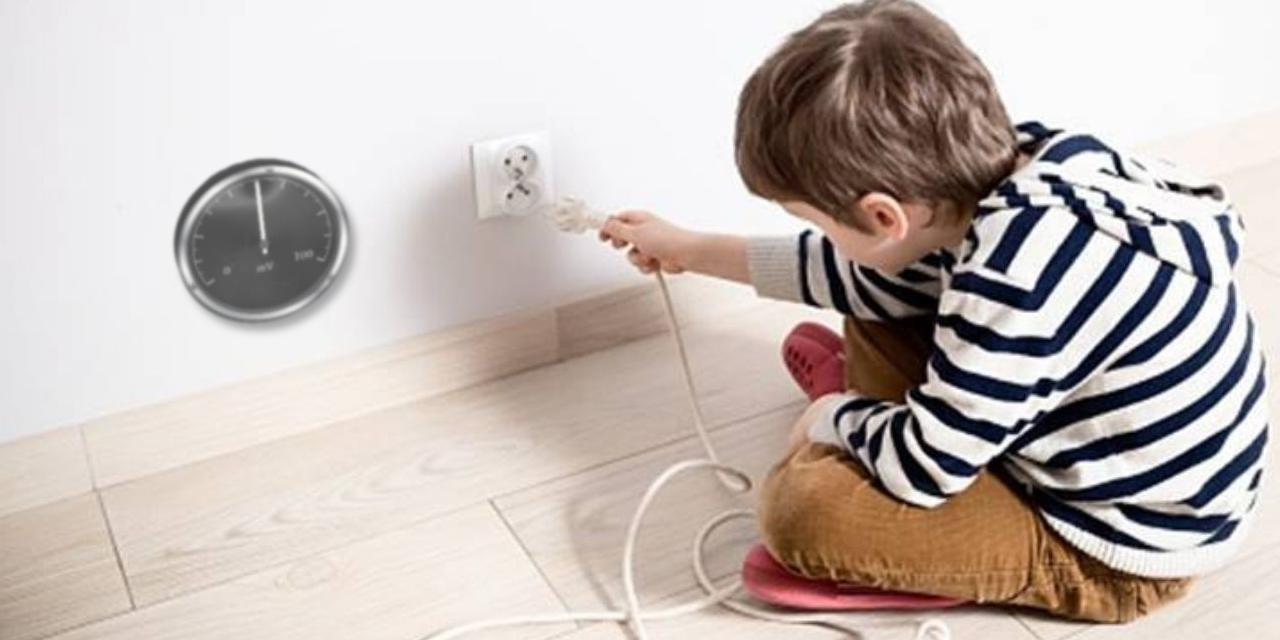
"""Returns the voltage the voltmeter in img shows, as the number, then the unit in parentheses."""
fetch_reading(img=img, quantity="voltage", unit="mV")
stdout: 50 (mV)
